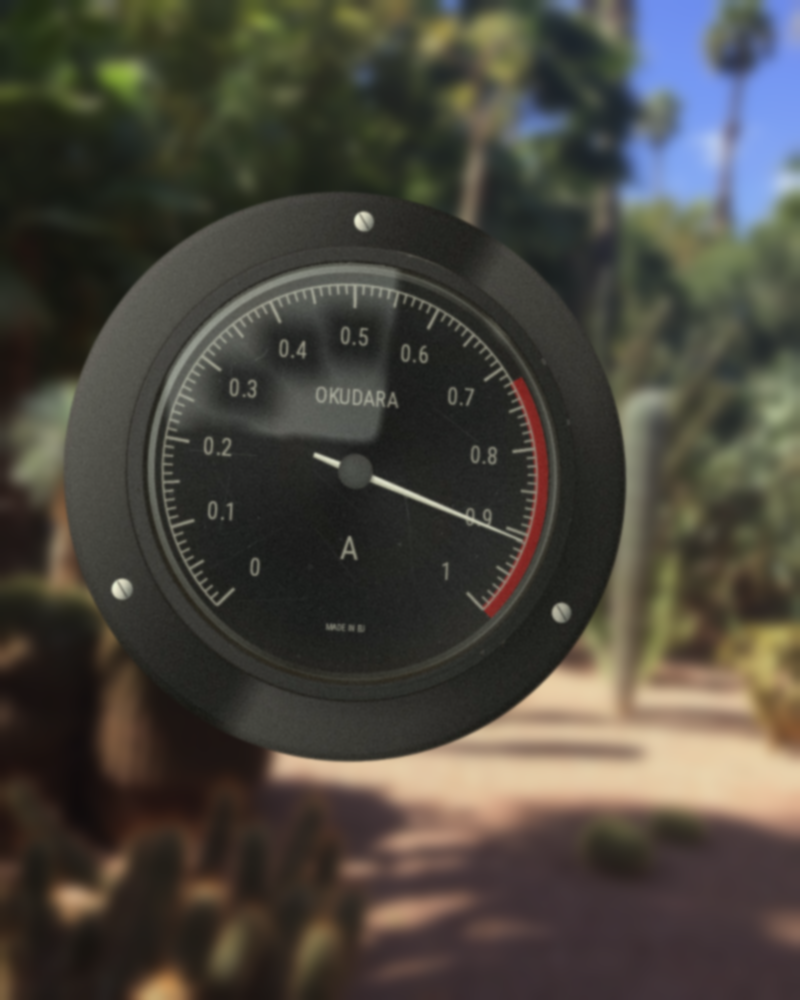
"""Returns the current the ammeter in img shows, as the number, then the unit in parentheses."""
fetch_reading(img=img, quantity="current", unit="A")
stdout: 0.91 (A)
